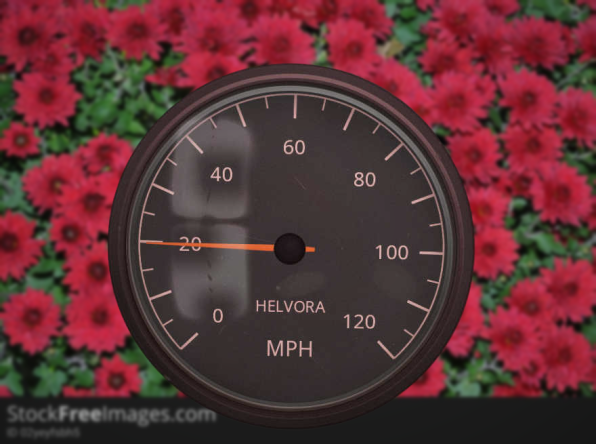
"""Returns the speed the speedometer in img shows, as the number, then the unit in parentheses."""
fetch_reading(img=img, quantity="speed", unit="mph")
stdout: 20 (mph)
